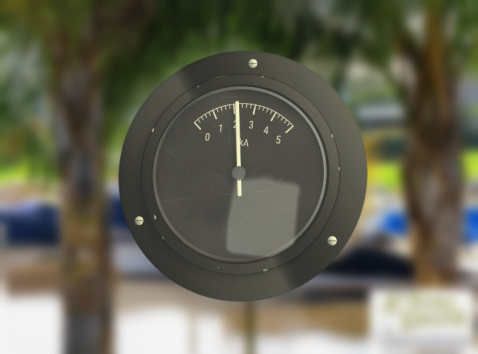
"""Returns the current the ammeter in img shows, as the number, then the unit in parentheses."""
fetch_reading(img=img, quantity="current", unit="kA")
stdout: 2.2 (kA)
